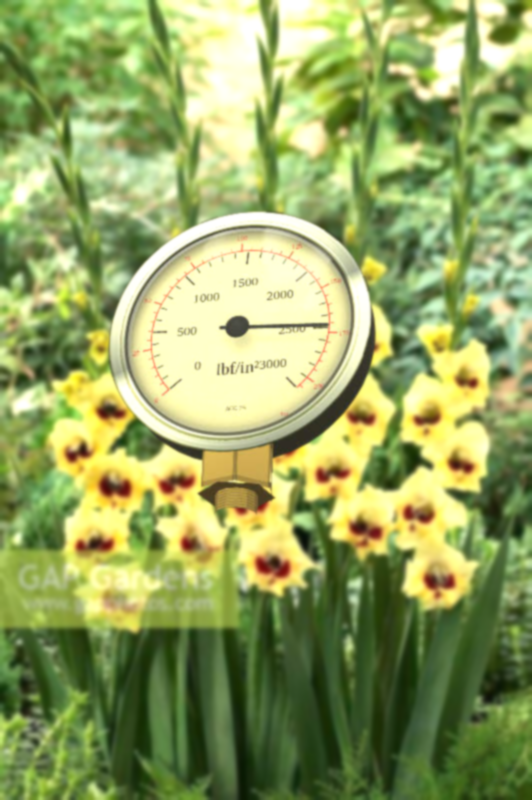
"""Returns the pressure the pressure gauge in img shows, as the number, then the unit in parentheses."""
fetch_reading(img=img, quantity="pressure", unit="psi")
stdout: 2500 (psi)
